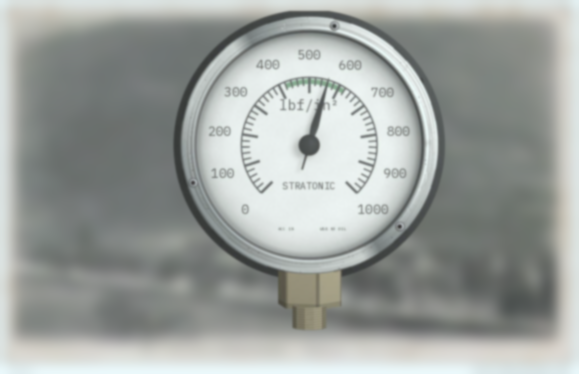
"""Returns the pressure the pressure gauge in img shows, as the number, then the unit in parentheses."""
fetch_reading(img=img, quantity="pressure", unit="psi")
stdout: 560 (psi)
